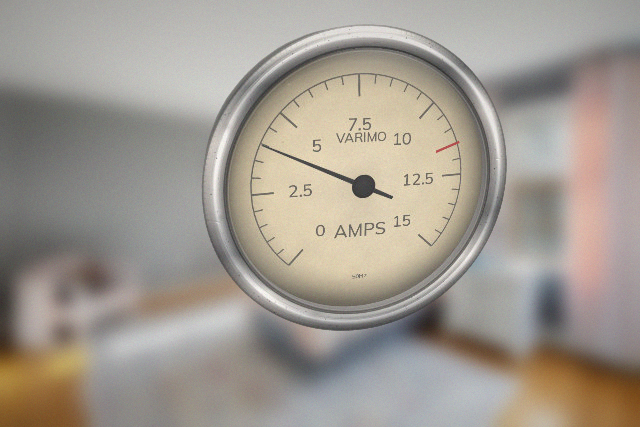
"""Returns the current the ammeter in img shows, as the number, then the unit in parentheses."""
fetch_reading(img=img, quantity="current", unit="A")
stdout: 4 (A)
